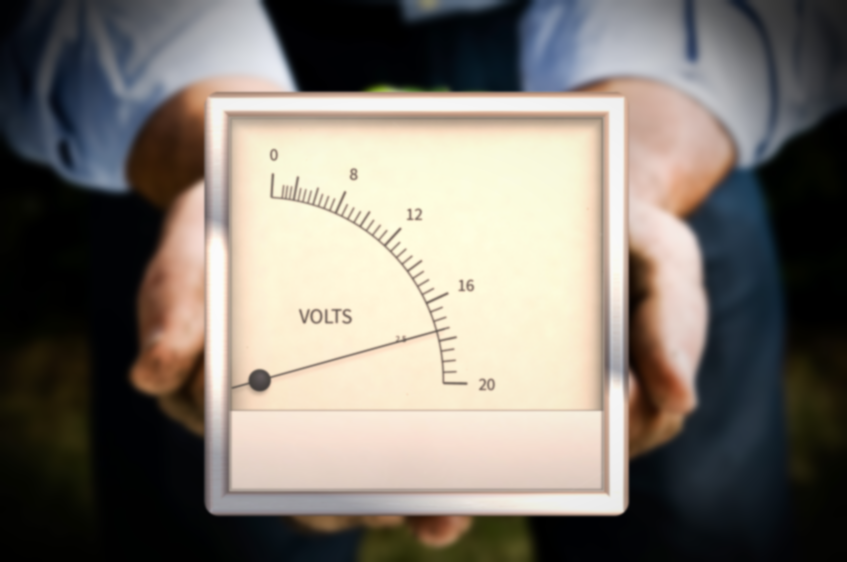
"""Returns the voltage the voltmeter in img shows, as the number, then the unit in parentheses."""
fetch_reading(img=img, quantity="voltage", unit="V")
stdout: 17.5 (V)
